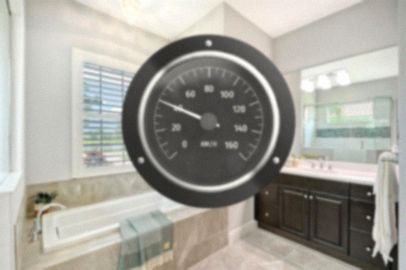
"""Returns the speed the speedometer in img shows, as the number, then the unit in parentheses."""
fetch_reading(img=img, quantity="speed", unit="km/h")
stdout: 40 (km/h)
